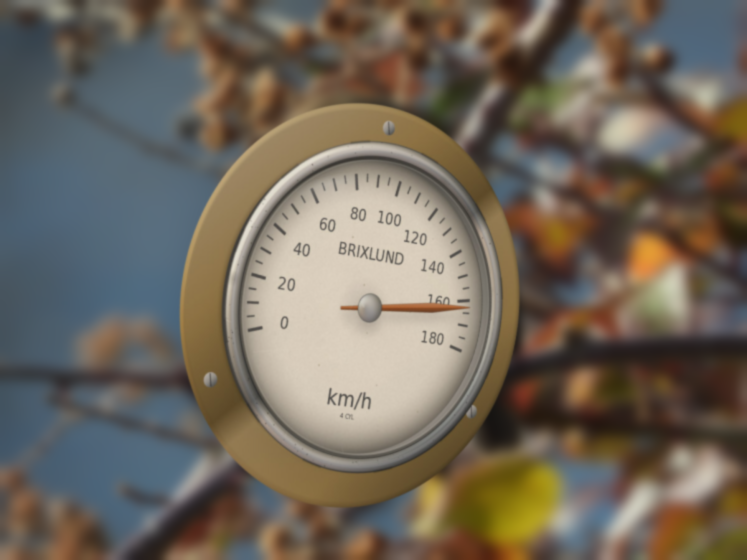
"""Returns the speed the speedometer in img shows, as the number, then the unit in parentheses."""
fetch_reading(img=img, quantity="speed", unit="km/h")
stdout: 162.5 (km/h)
